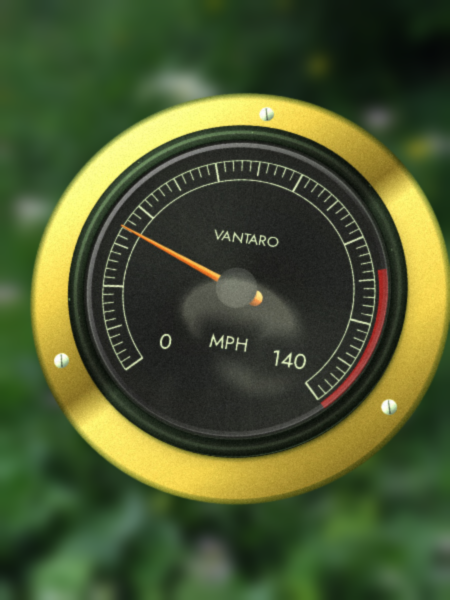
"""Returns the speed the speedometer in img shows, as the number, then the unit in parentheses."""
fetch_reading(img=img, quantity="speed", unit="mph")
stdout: 34 (mph)
